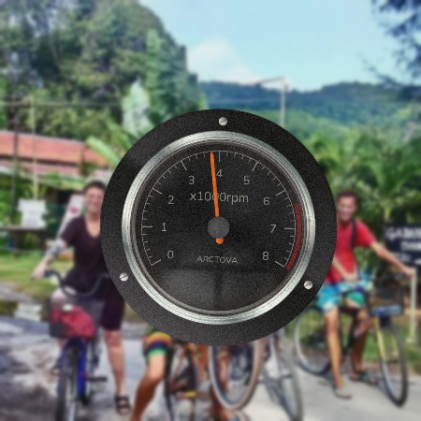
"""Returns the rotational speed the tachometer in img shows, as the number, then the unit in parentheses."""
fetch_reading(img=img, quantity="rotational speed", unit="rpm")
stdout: 3800 (rpm)
